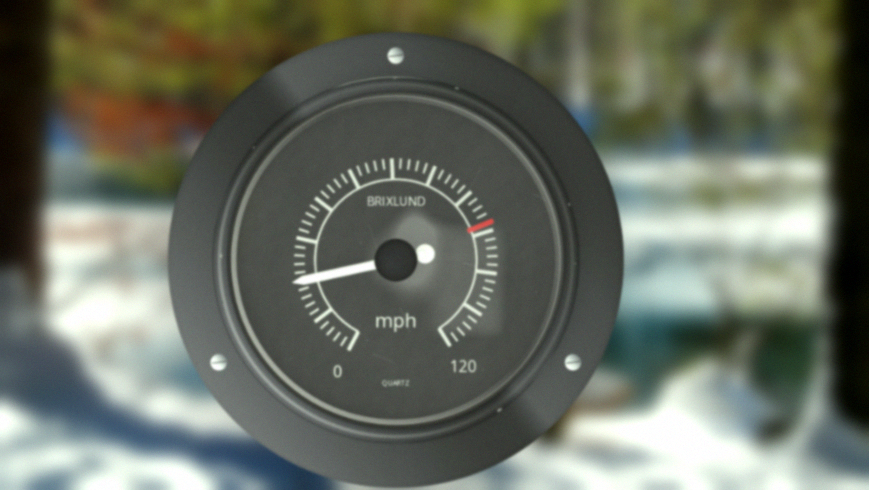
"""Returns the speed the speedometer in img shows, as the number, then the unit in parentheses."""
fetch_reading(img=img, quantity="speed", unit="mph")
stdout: 20 (mph)
